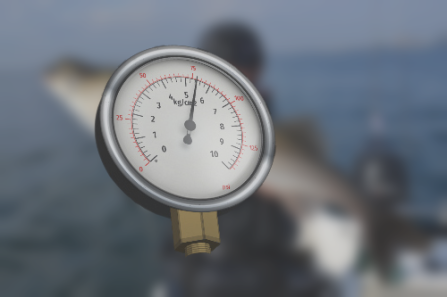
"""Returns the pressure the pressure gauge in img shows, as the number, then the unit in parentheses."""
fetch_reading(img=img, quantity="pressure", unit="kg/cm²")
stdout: 5.4 (kg/cm²)
